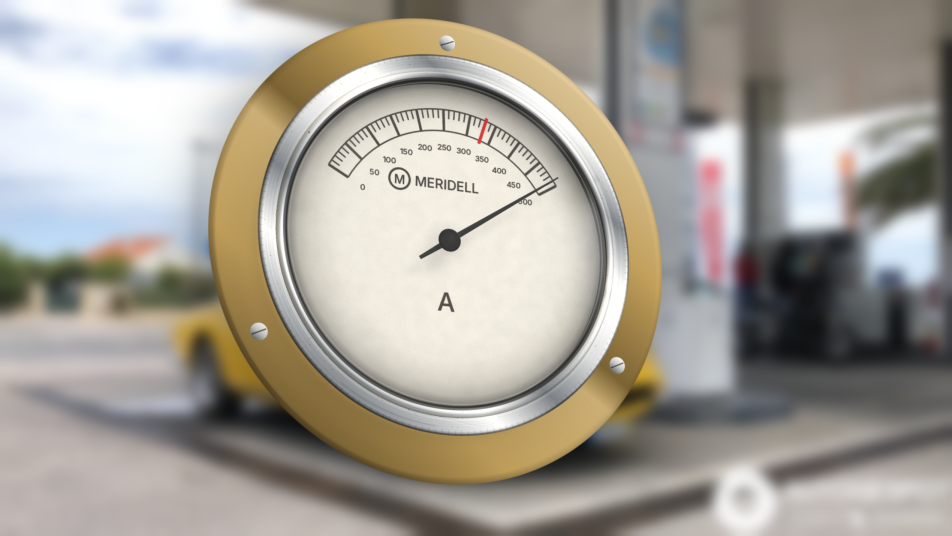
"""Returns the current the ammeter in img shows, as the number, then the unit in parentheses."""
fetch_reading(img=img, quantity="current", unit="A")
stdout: 490 (A)
